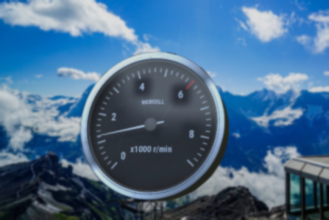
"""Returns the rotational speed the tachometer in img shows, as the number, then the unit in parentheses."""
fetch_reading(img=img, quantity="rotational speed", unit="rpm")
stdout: 1200 (rpm)
